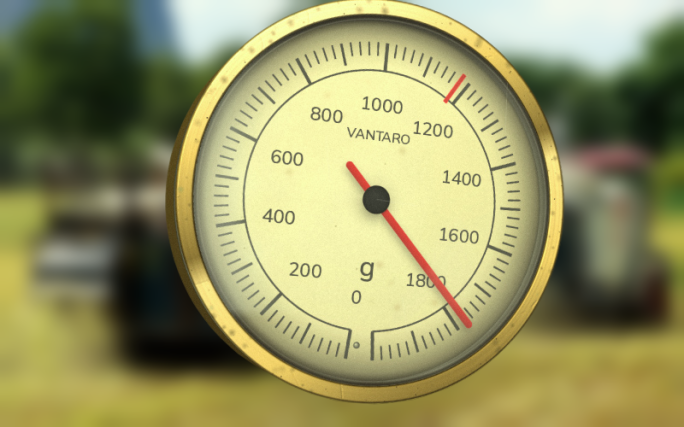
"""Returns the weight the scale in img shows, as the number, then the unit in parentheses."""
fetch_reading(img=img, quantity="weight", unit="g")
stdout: 1780 (g)
